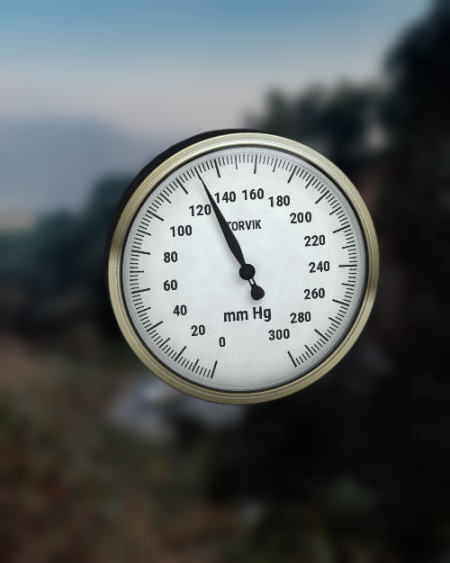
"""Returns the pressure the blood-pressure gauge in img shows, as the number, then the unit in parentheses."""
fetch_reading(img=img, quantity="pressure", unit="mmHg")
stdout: 130 (mmHg)
